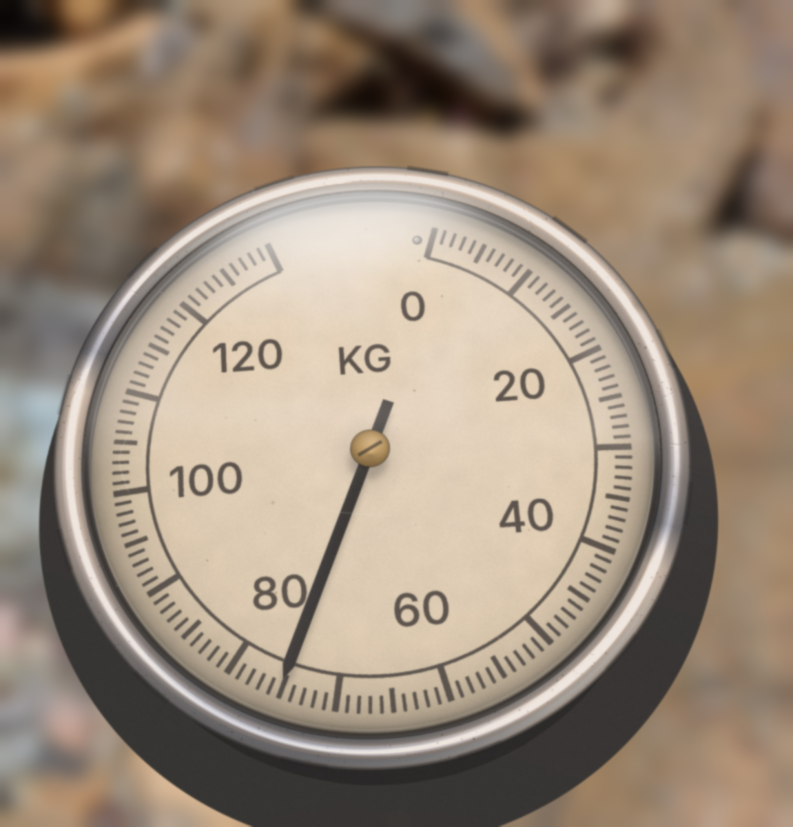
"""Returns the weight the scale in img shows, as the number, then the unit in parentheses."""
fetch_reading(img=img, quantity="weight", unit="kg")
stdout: 75 (kg)
